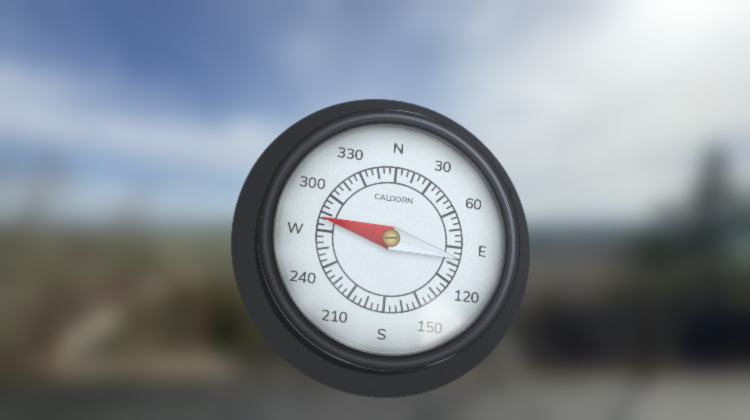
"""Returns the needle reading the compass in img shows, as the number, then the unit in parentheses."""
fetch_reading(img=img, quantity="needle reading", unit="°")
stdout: 280 (°)
